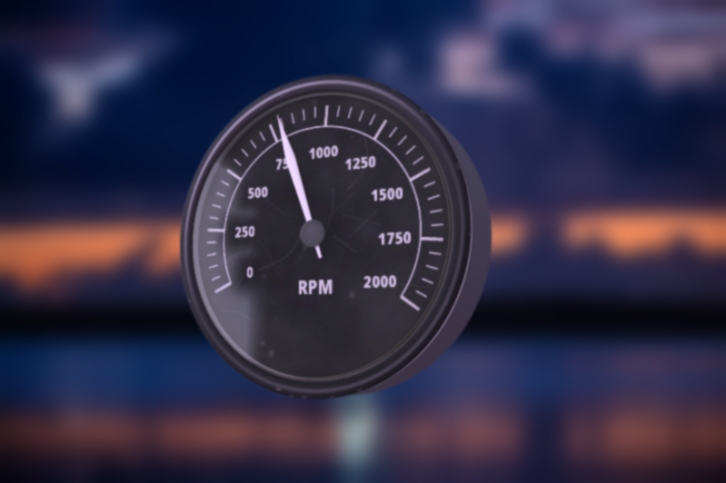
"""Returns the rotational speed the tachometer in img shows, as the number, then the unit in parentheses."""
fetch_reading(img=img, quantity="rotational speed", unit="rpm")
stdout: 800 (rpm)
